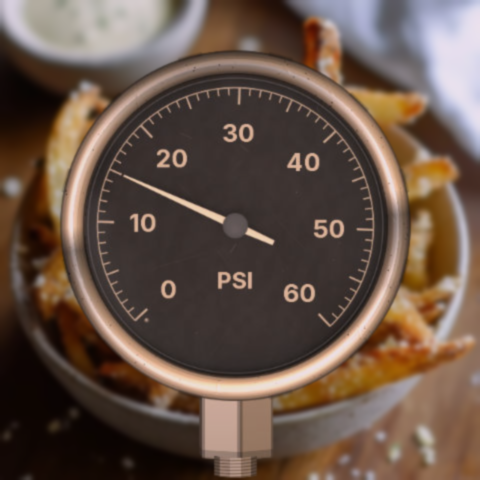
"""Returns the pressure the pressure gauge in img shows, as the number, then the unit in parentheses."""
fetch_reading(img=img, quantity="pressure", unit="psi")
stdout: 15 (psi)
